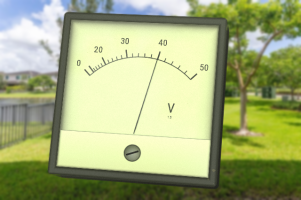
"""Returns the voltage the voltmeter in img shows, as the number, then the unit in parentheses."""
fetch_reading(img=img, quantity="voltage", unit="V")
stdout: 40 (V)
